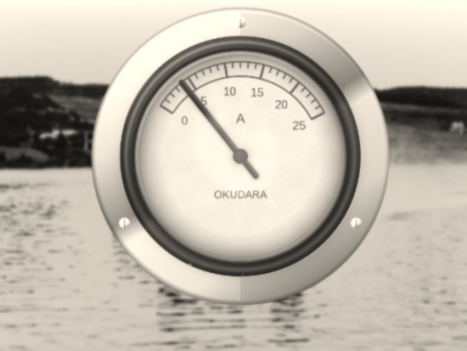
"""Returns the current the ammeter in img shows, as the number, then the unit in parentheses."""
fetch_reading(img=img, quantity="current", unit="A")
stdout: 4 (A)
